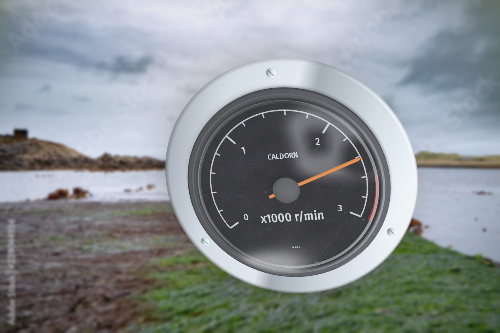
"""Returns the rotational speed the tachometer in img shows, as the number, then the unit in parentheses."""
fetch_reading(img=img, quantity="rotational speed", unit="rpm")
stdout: 2400 (rpm)
